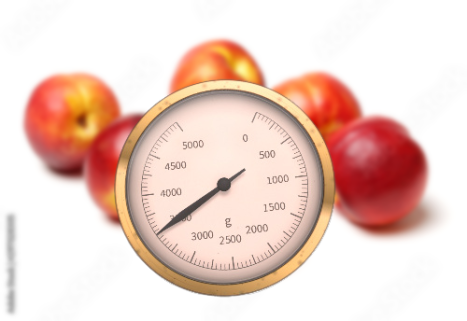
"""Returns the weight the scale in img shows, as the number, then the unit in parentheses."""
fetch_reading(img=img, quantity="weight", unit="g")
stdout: 3500 (g)
